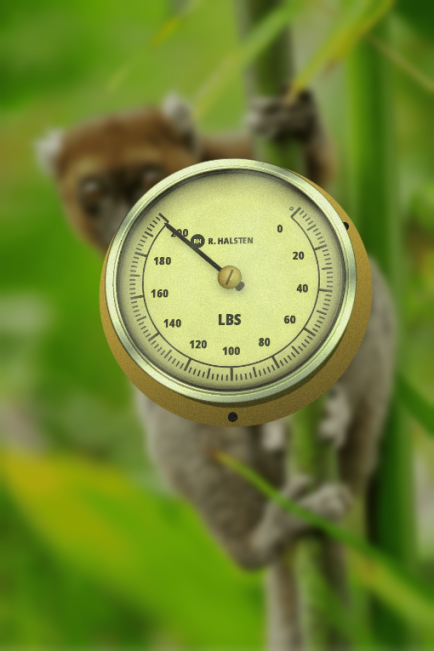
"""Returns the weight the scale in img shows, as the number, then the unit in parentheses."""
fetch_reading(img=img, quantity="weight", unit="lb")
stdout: 198 (lb)
